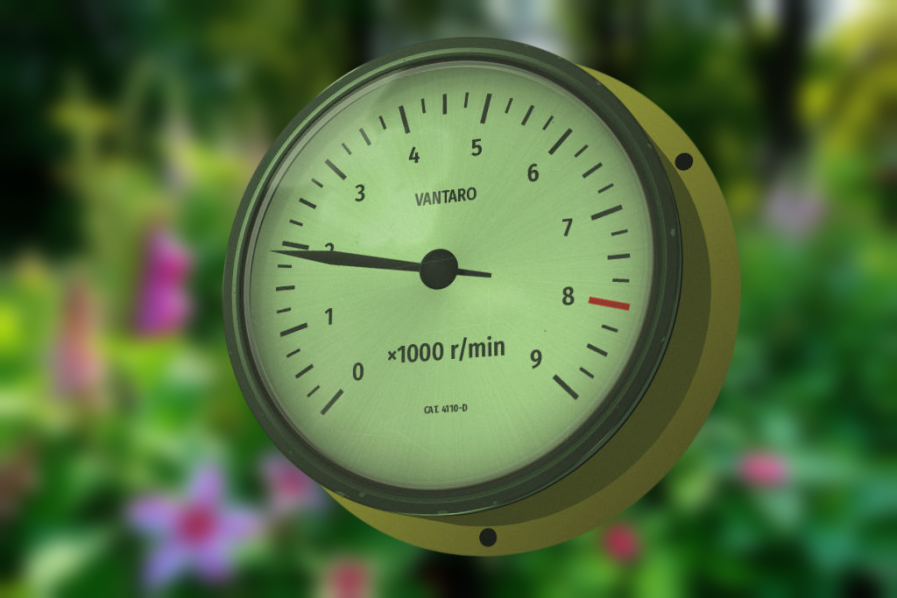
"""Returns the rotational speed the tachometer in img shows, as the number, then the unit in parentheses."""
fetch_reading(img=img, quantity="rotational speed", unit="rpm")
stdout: 1875 (rpm)
